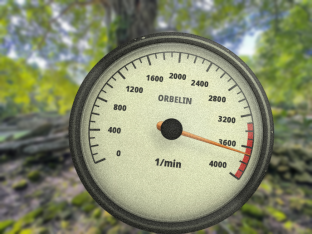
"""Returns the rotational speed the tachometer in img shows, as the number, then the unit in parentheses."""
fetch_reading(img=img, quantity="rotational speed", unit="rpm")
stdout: 3700 (rpm)
